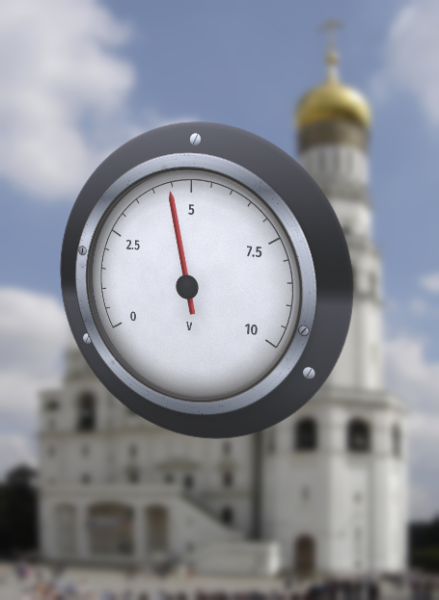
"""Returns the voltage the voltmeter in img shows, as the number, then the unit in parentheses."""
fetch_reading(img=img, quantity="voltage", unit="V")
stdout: 4.5 (V)
